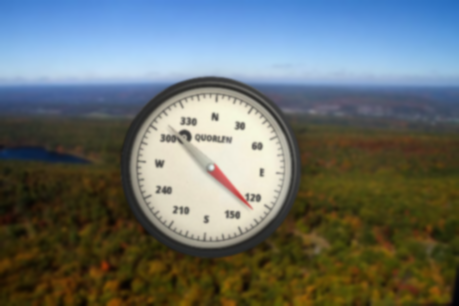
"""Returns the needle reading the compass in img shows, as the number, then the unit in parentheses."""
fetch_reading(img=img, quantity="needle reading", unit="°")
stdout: 130 (°)
